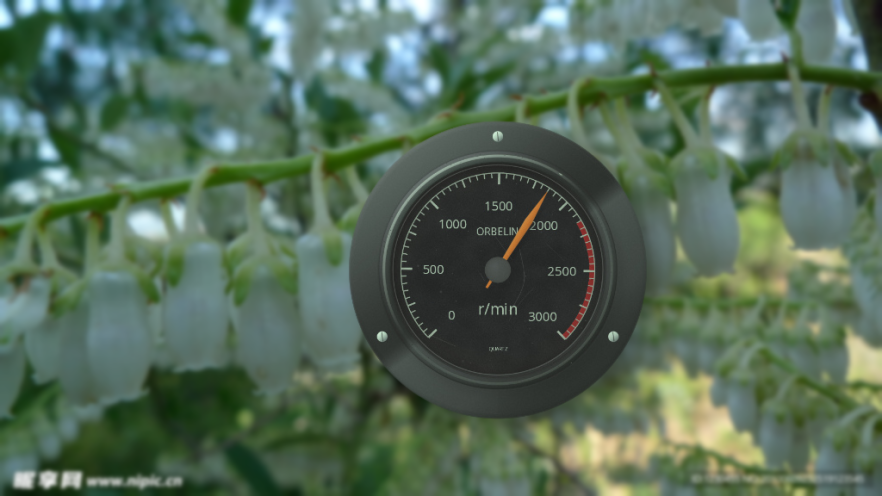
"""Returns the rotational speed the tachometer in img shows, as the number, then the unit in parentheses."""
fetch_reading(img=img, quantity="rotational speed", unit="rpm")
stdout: 1850 (rpm)
